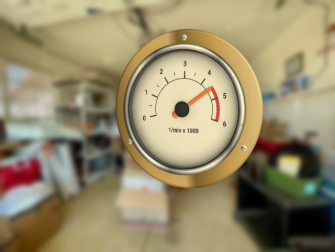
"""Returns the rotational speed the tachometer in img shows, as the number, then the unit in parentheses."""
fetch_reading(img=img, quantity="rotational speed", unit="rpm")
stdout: 4500 (rpm)
